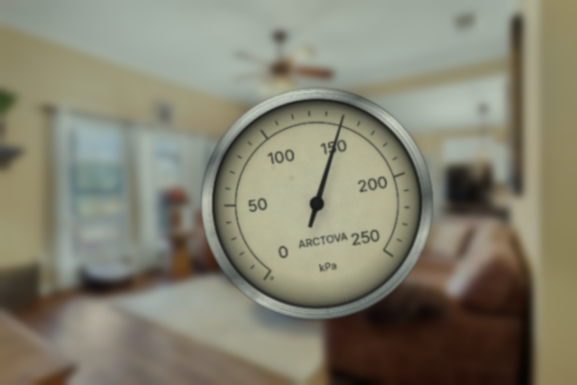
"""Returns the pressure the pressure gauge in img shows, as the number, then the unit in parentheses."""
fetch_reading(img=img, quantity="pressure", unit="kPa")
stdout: 150 (kPa)
